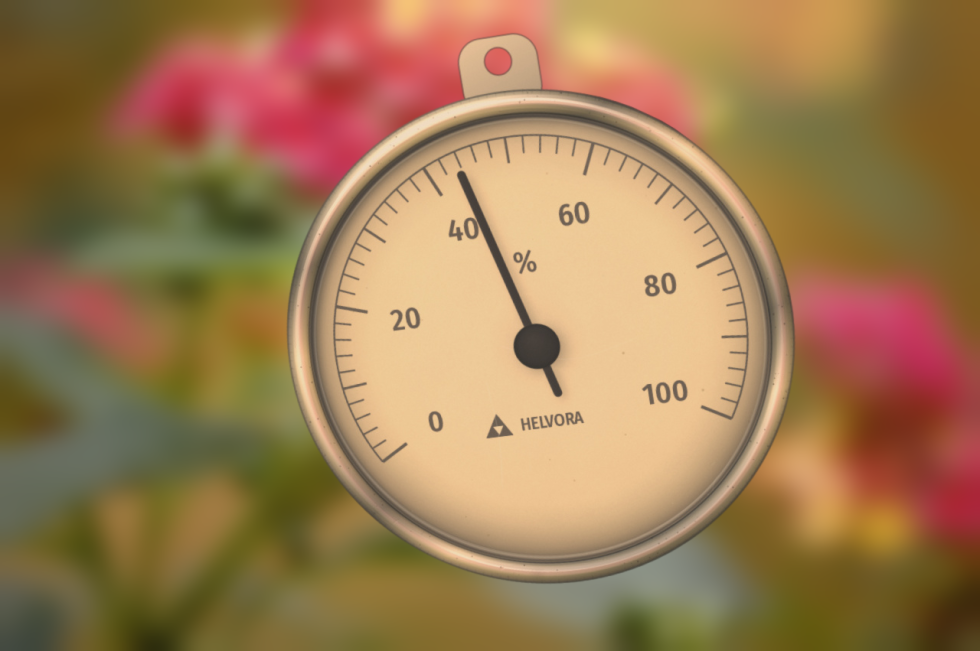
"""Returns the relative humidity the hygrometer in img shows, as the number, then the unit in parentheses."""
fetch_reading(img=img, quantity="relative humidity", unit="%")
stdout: 44 (%)
